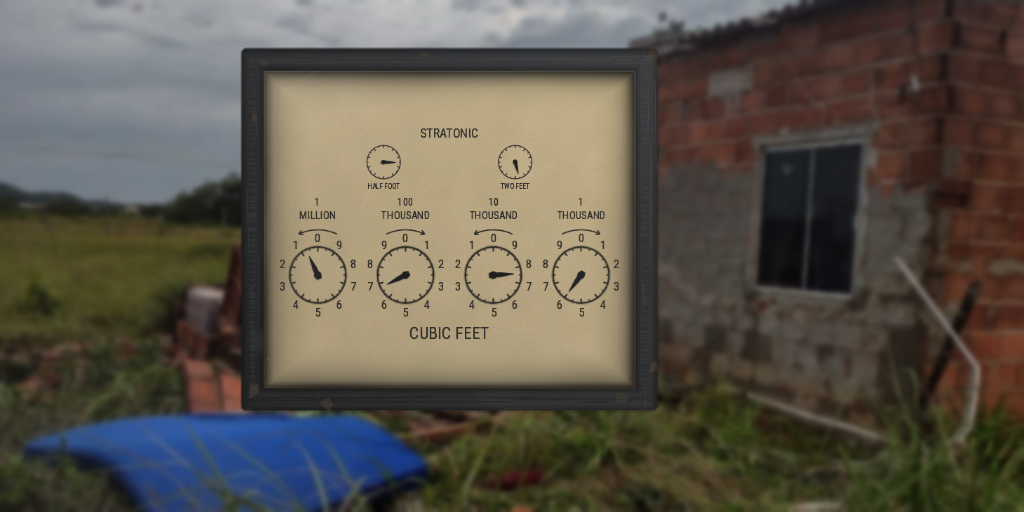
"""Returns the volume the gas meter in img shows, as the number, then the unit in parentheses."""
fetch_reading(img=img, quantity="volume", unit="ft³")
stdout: 67600 (ft³)
